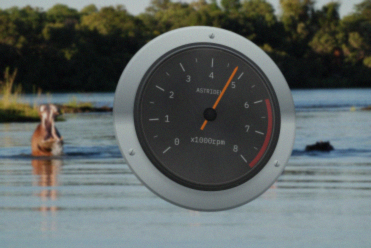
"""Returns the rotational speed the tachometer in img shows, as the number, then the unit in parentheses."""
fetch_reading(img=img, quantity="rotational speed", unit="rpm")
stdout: 4750 (rpm)
